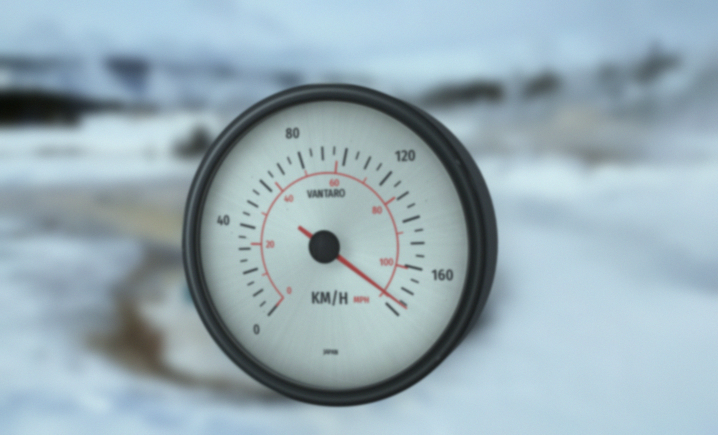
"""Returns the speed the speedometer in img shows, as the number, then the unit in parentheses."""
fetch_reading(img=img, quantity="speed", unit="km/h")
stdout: 175 (km/h)
